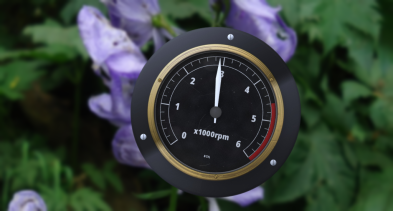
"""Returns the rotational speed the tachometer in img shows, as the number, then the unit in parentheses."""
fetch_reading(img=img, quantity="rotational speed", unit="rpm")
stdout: 2900 (rpm)
